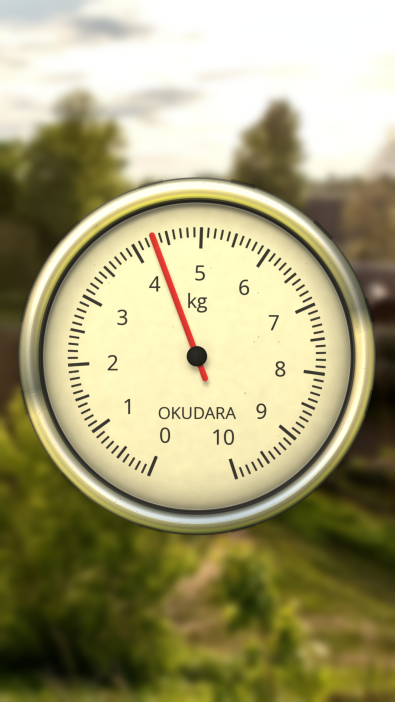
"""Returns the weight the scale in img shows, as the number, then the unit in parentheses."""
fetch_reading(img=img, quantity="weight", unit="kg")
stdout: 4.3 (kg)
